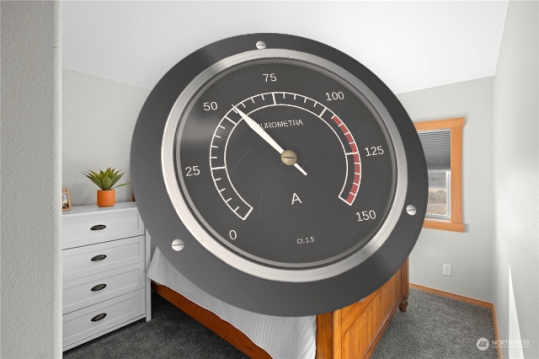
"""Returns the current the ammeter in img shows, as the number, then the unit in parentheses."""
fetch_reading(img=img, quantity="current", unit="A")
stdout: 55 (A)
